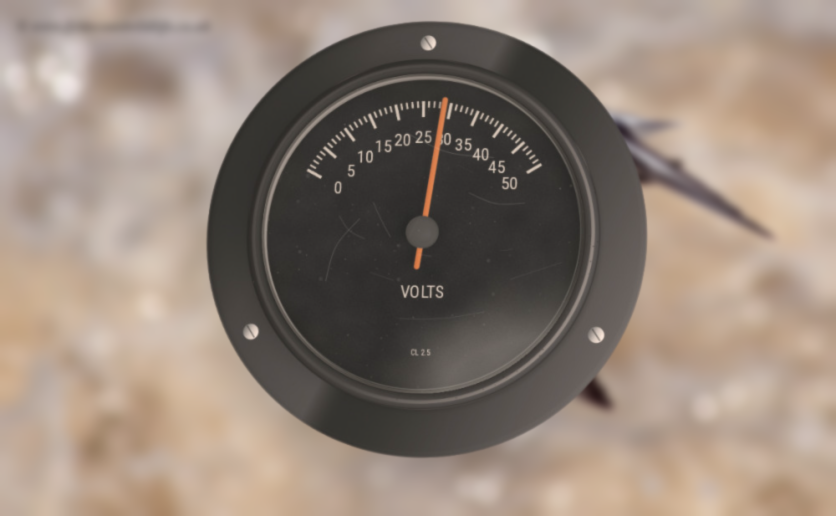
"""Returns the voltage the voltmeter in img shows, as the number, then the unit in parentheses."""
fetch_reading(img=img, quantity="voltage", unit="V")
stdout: 29 (V)
